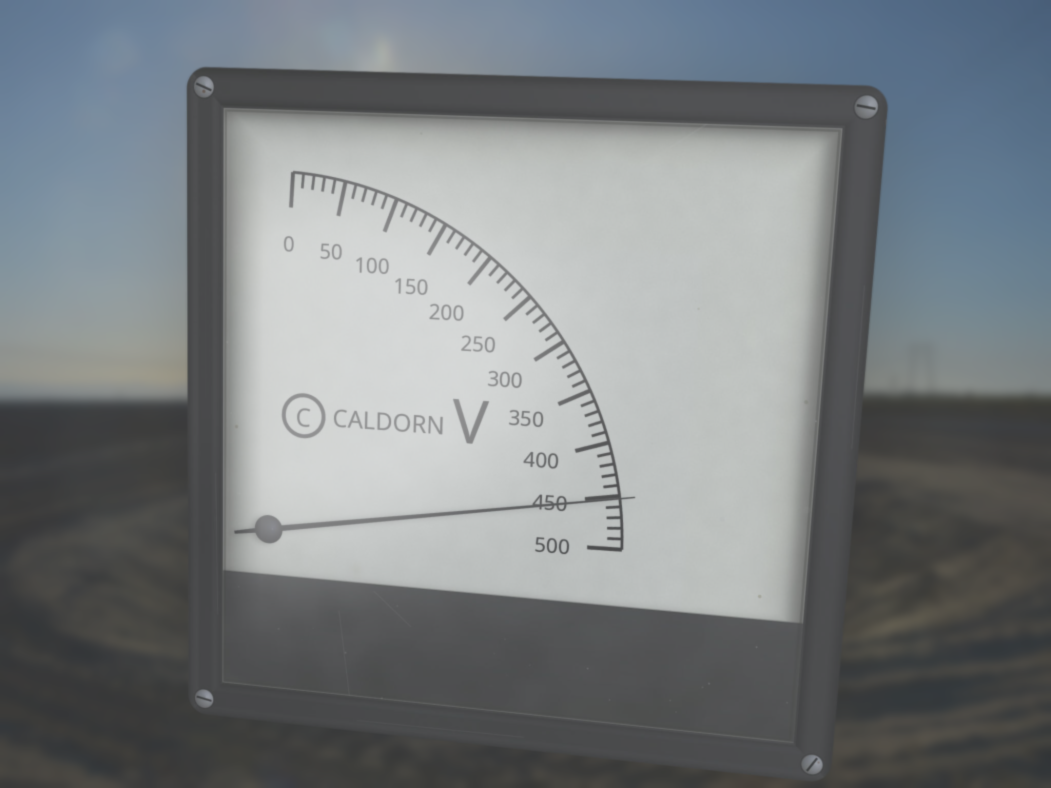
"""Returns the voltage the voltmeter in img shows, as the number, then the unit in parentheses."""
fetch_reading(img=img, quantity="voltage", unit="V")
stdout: 450 (V)
